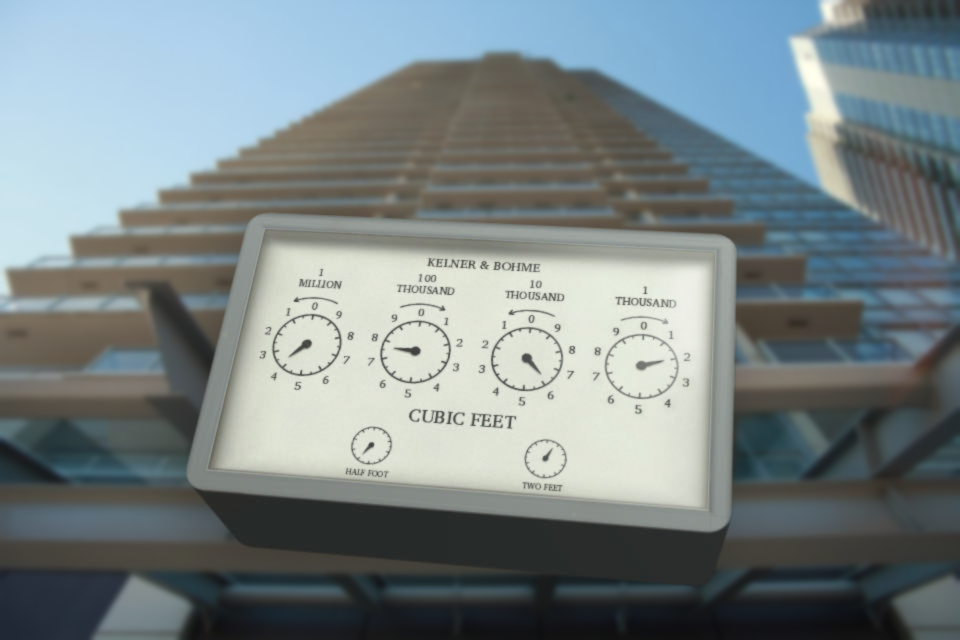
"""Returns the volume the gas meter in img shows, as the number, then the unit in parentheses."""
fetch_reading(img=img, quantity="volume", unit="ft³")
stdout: 376200 (ft³)
